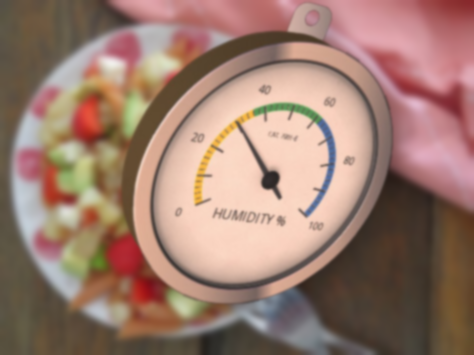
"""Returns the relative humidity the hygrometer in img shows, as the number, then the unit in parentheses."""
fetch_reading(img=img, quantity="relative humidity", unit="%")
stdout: 30 (%)
